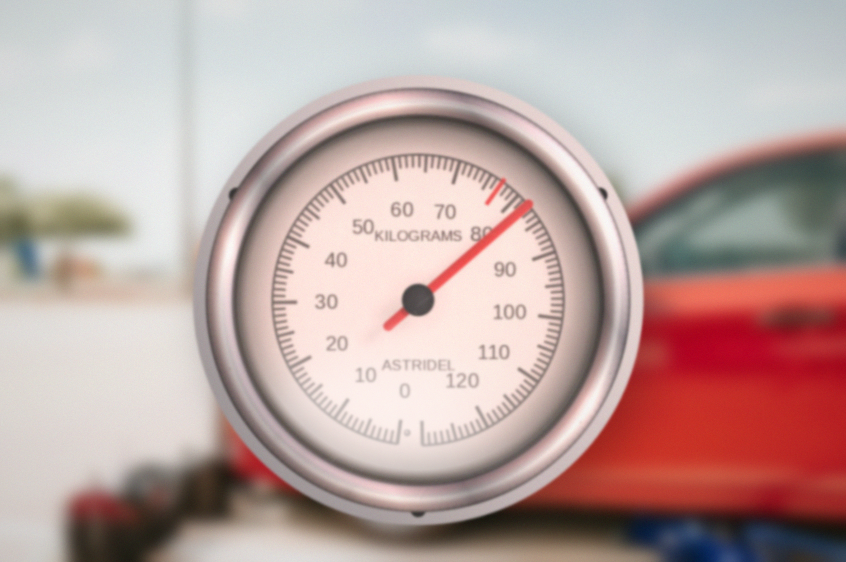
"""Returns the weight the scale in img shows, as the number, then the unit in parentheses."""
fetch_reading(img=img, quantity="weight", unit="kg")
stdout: 82 (kg)
